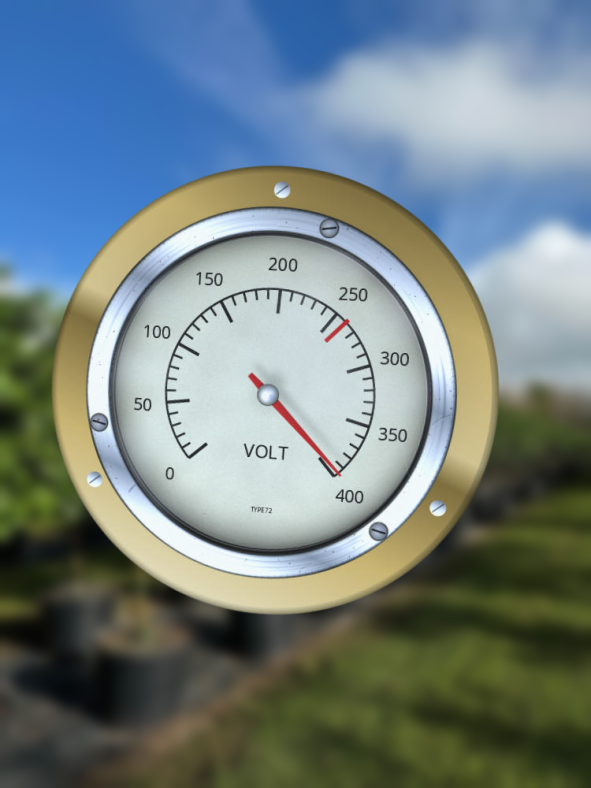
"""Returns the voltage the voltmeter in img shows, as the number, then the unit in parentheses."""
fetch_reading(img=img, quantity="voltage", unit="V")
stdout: 395 (V)
